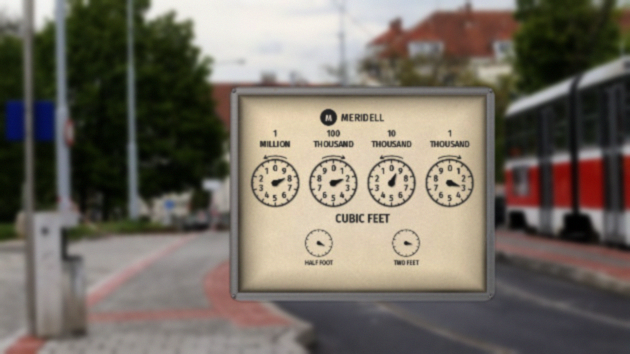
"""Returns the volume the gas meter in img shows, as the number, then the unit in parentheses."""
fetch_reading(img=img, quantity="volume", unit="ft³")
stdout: 819300 (ft³)
